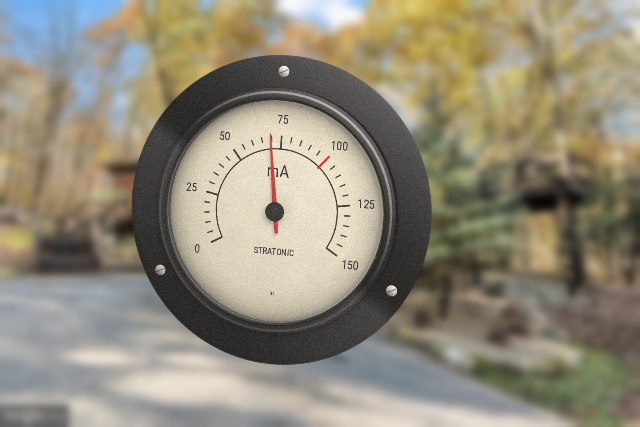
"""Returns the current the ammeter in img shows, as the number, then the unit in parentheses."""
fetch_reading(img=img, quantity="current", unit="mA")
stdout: 70 (mA)
